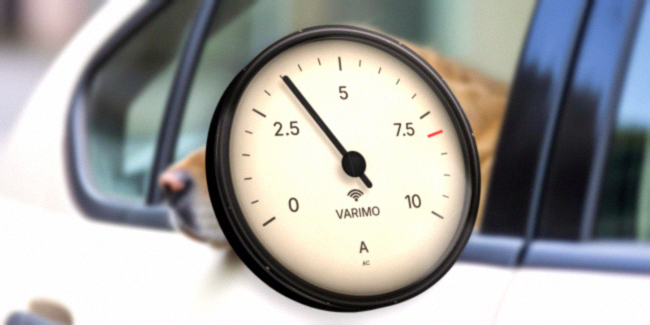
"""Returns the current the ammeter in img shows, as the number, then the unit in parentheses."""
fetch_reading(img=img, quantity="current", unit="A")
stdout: 3.5 (A)
